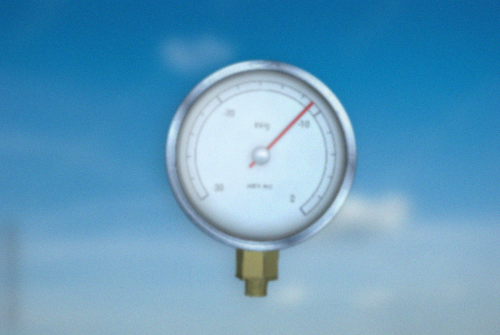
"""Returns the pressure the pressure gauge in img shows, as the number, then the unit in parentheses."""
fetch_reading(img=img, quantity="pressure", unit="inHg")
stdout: -11 (inHg)
